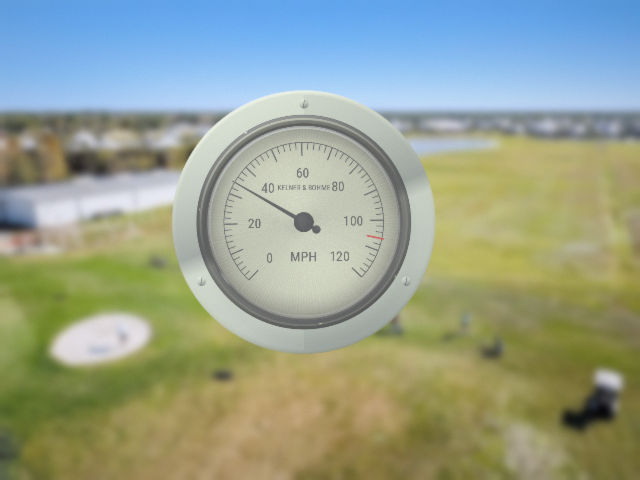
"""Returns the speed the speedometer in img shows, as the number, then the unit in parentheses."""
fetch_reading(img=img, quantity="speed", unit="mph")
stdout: 34 (mph)
